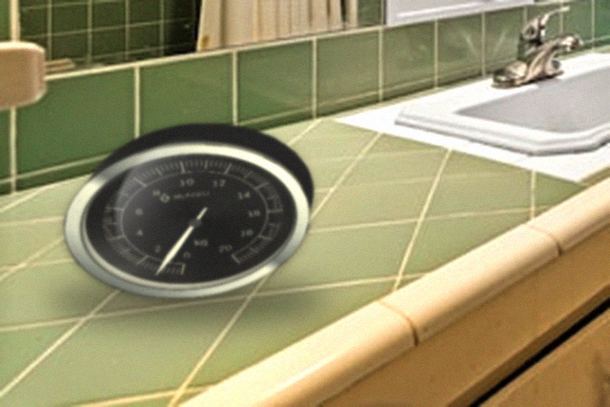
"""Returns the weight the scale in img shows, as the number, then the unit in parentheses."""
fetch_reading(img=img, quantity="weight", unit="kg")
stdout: 1 (kg)
